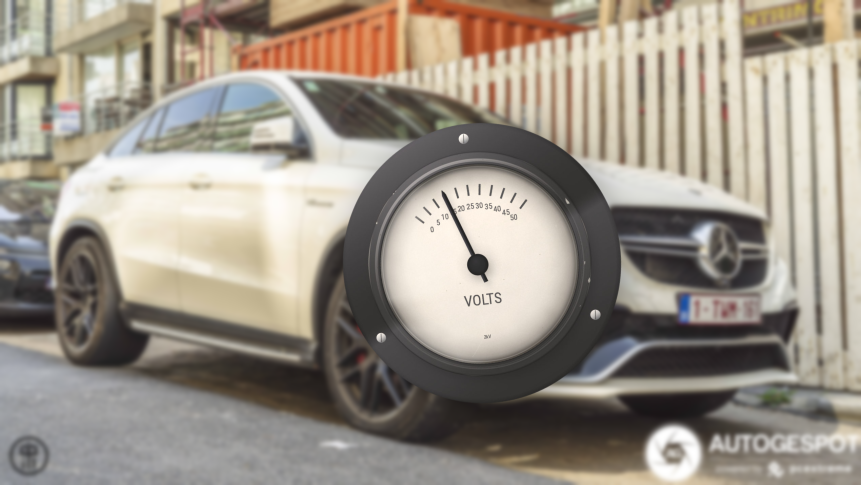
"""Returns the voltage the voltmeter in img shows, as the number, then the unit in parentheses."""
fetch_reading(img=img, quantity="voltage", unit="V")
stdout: 15 (V)
